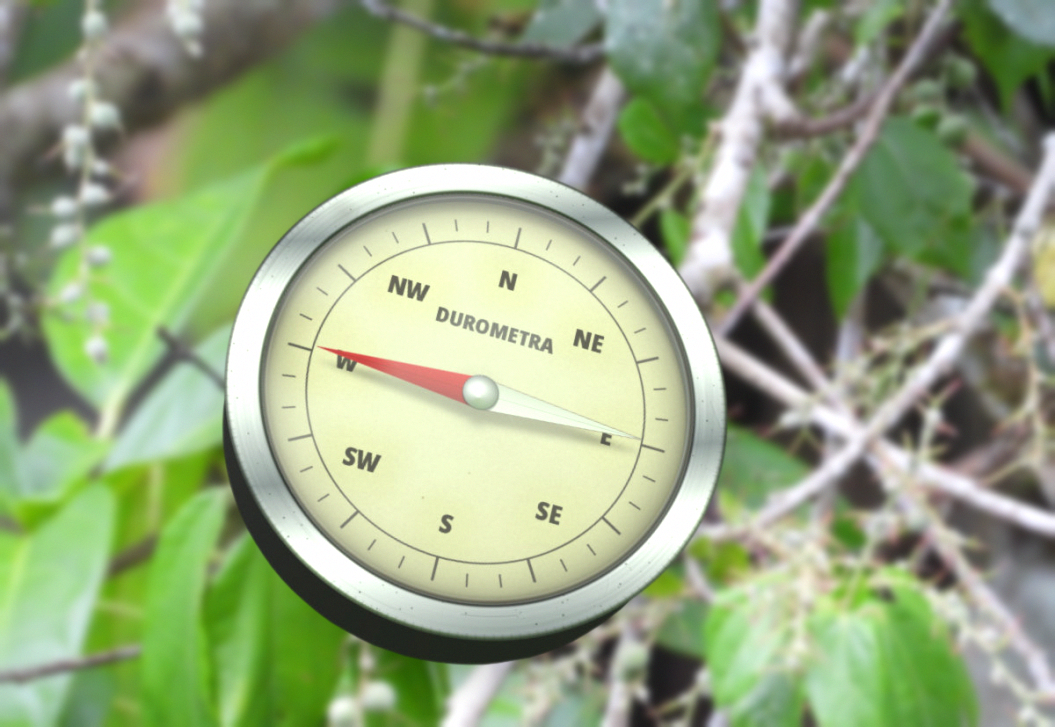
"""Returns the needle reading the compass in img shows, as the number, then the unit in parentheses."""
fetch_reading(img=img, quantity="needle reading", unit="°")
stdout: 270 (°)
